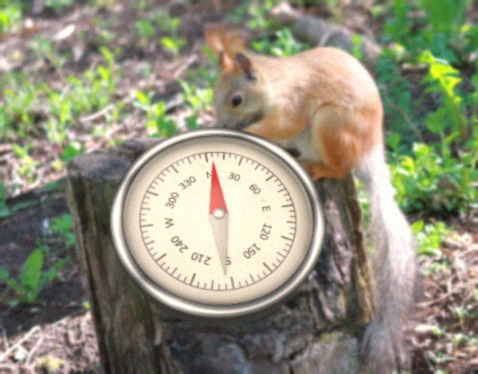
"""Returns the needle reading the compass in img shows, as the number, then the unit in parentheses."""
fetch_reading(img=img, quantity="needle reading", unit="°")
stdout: 5 (°)
